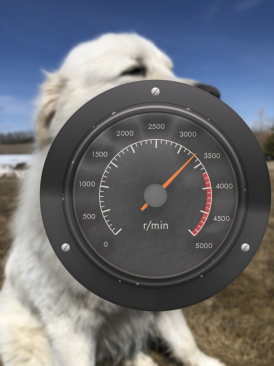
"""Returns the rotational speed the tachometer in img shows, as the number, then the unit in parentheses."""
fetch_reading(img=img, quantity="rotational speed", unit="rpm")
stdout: 3300 (rpm)
